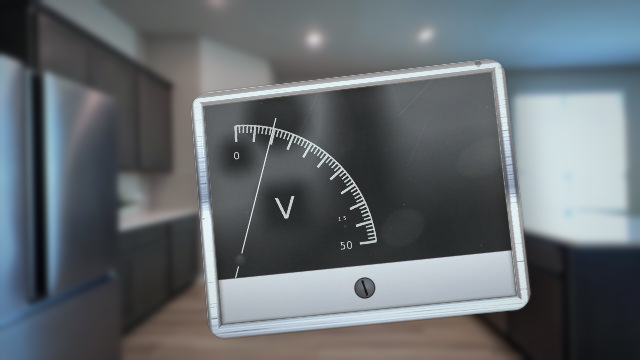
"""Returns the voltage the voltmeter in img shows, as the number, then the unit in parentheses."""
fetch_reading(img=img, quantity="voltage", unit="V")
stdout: 10 (V)
